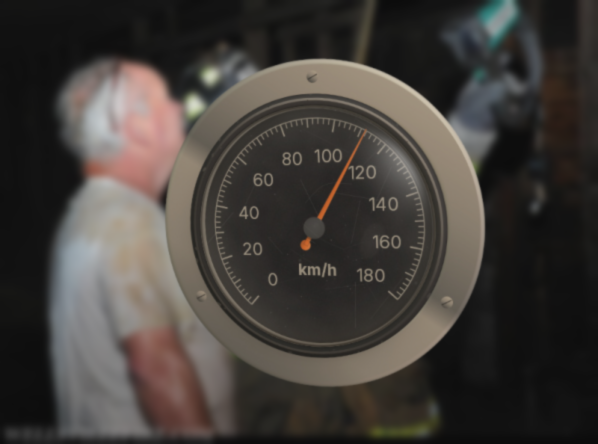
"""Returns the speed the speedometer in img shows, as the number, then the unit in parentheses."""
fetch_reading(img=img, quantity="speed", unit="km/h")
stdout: 112 (km/h)
